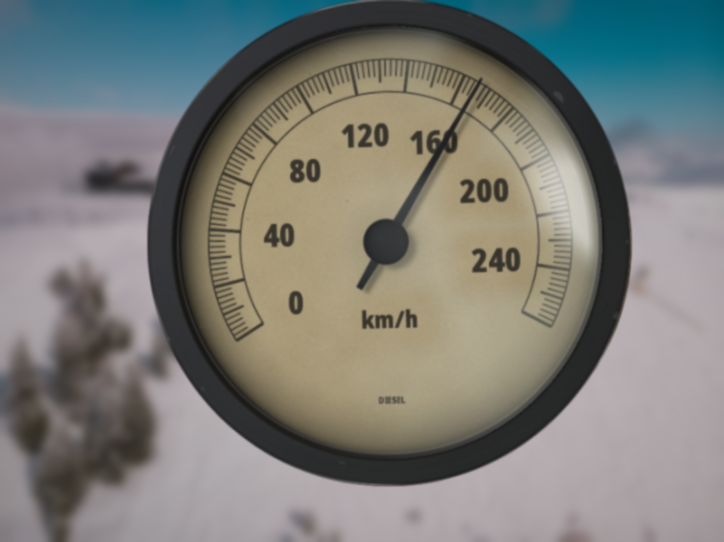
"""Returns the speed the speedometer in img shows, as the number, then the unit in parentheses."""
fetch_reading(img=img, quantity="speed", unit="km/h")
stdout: 166 (km/h)
